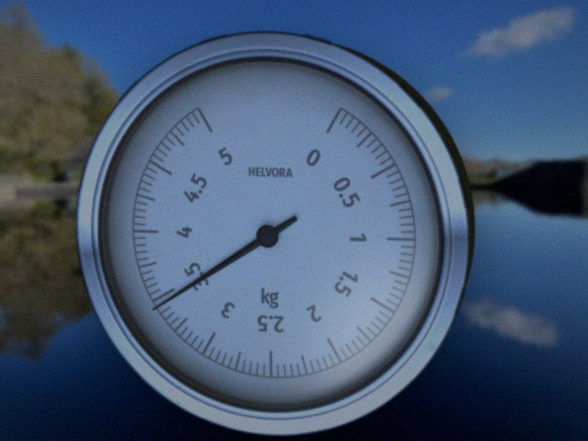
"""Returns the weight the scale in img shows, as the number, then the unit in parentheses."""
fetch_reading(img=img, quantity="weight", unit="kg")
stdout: 3.45 (kg)
